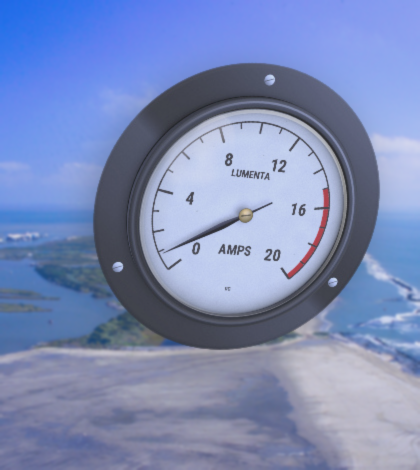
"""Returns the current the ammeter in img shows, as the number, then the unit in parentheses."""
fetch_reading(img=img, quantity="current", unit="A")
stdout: 1 (A)
